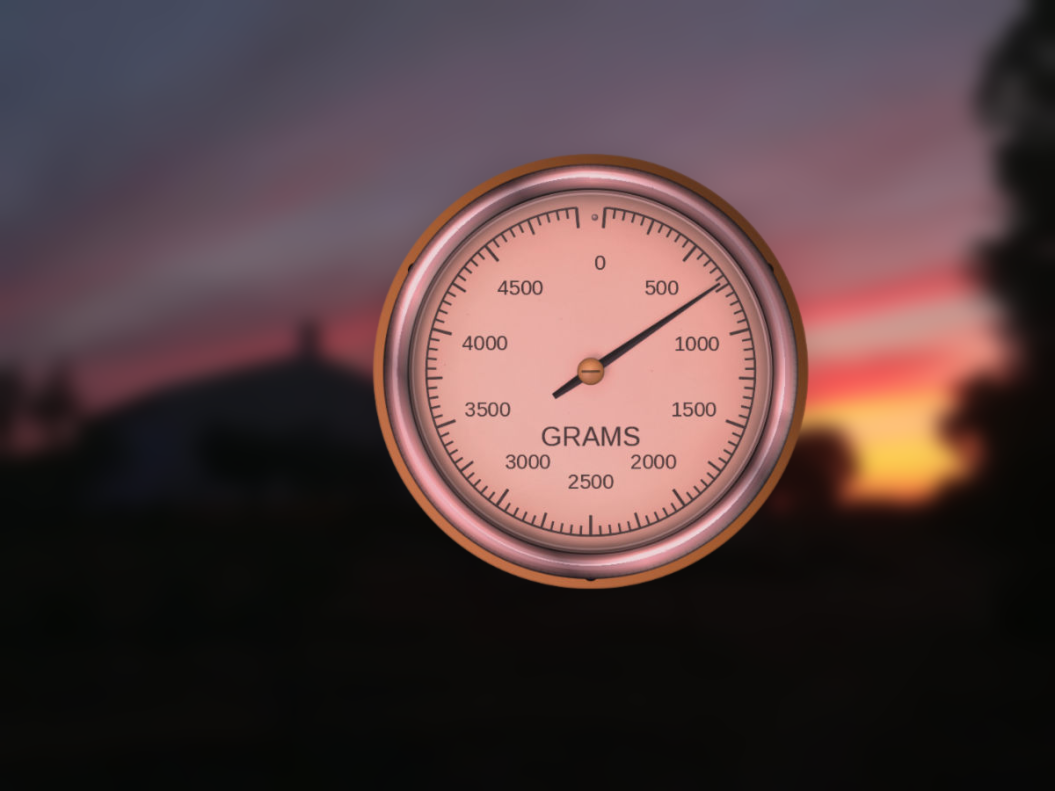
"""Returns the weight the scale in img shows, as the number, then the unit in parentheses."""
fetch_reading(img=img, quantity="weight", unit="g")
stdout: 725 (g)
